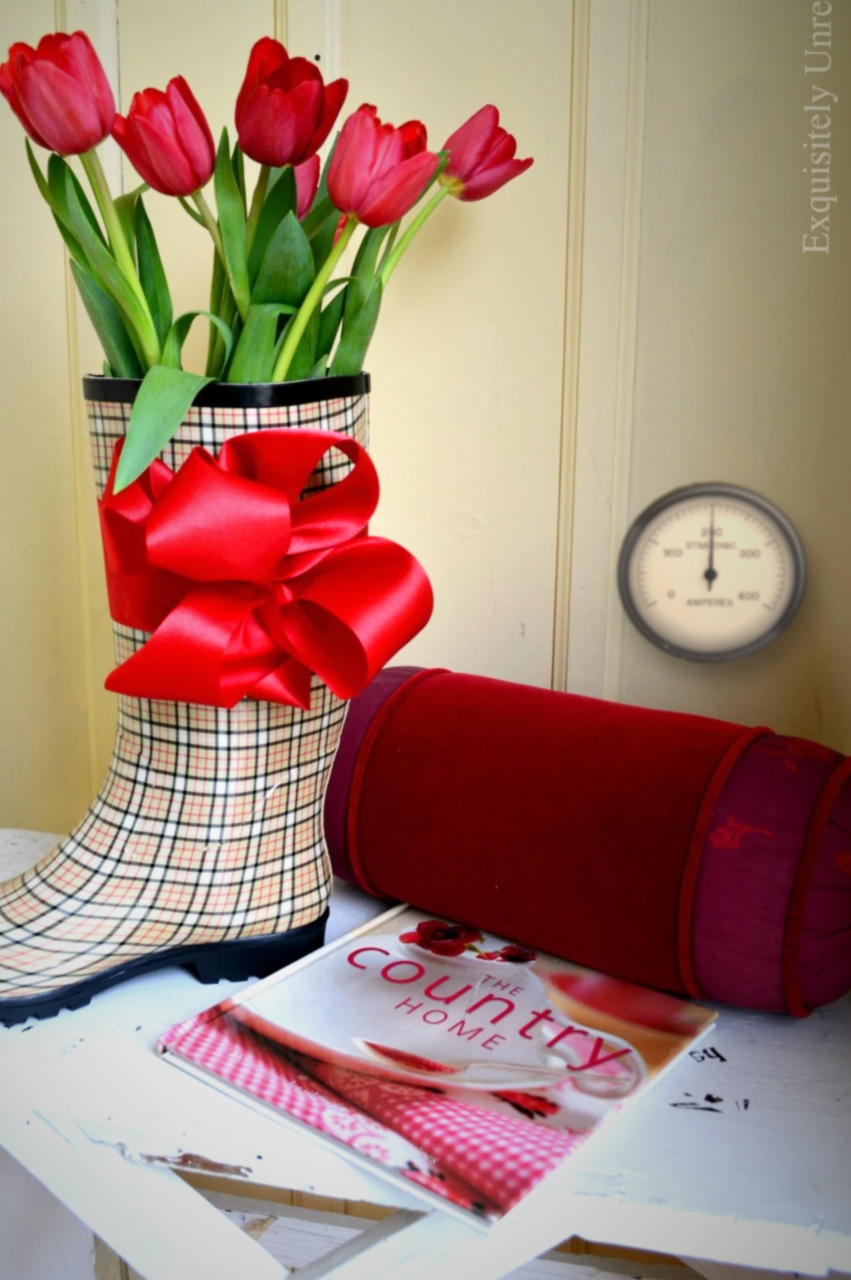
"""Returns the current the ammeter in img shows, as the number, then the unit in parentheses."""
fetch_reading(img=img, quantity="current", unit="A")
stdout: 200 (A)
